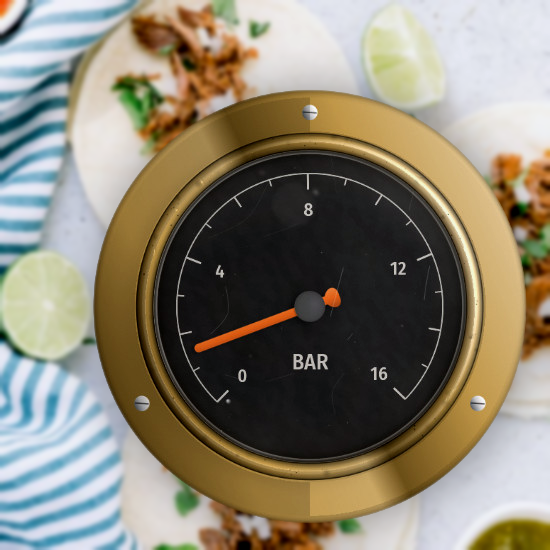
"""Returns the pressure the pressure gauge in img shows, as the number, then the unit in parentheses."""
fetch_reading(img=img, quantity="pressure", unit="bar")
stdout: 1.5 (bar)
